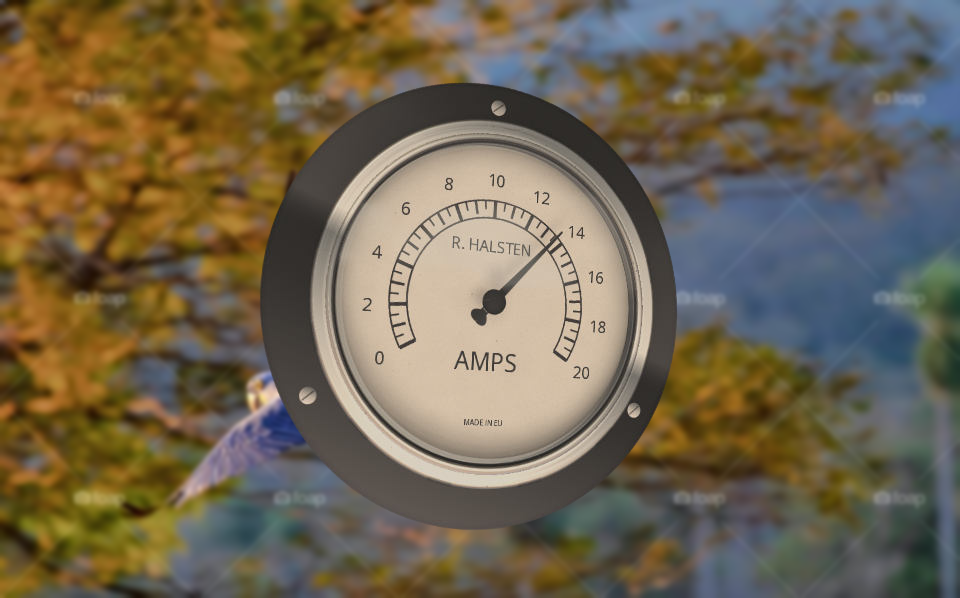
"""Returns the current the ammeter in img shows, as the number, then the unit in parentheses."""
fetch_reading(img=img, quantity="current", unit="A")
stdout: 13.5 (A)
